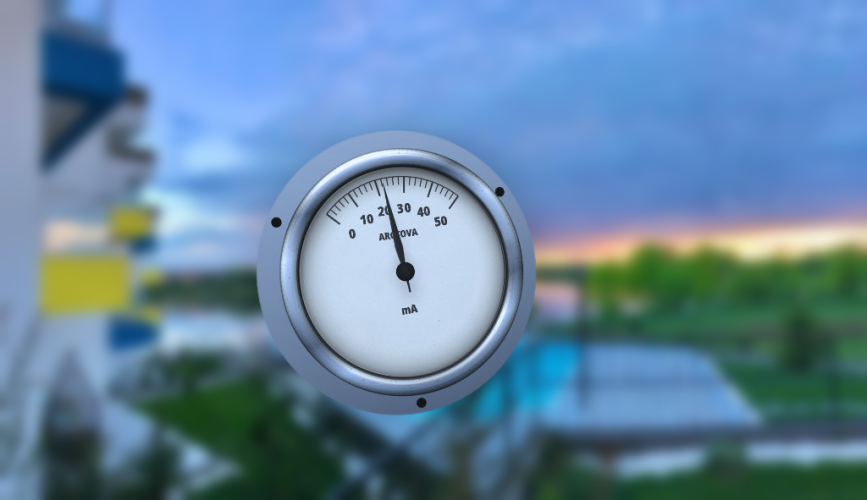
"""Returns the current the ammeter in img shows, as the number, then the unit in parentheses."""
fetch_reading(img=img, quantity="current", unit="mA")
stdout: 22 (mA)
